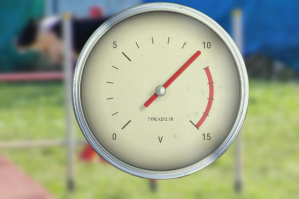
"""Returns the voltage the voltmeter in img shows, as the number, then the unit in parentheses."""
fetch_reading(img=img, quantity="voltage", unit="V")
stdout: 10 (V)
